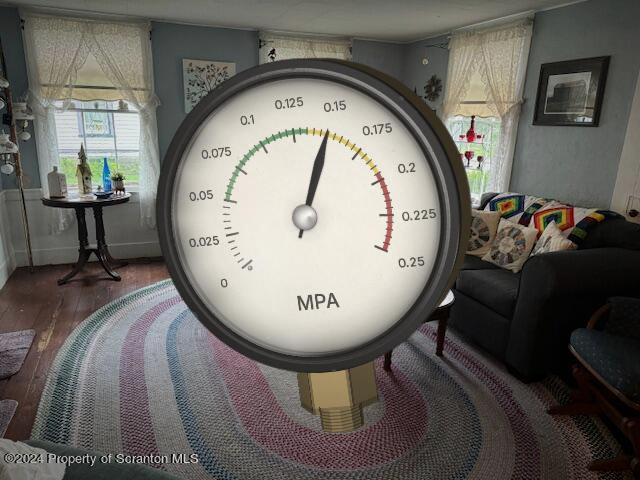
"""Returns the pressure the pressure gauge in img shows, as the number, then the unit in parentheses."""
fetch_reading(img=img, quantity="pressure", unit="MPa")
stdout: 0.15 (MPa)
